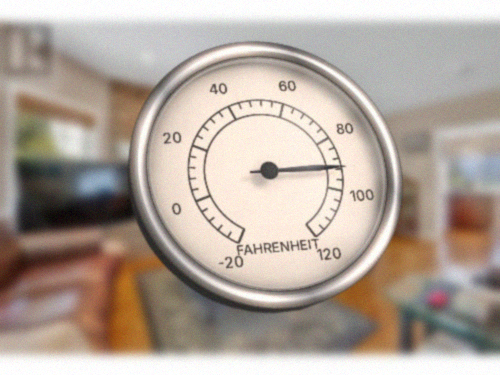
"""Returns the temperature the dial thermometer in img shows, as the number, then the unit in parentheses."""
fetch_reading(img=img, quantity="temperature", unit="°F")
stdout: 92 (°F)
